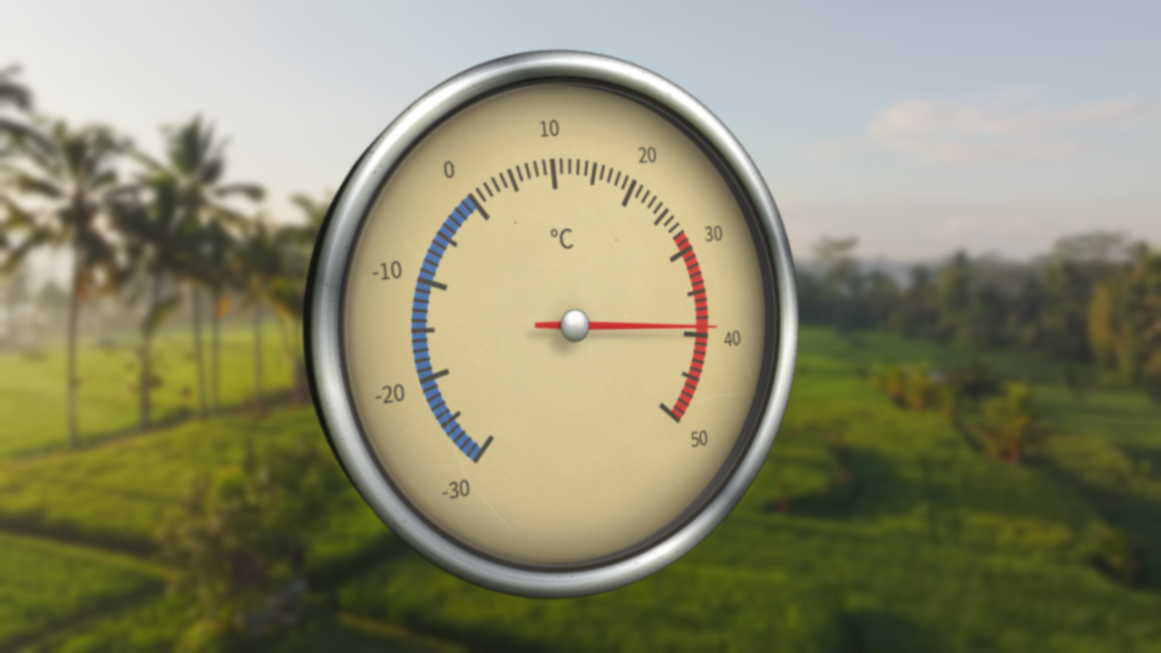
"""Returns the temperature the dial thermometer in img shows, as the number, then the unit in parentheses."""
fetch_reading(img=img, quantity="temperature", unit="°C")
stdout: 39 (°C)
